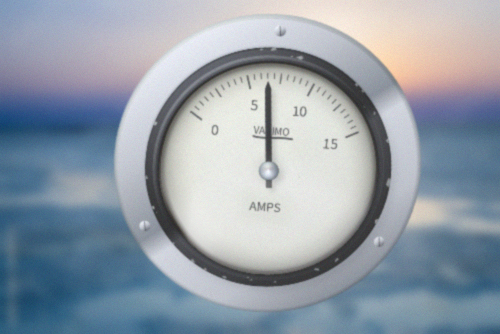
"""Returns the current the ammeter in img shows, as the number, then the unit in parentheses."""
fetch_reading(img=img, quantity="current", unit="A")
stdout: 6.5 (A)
